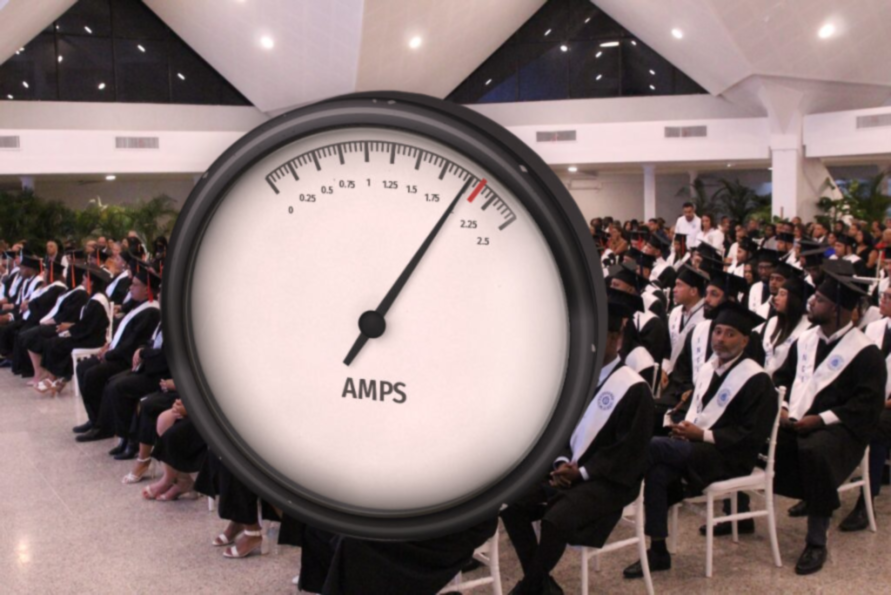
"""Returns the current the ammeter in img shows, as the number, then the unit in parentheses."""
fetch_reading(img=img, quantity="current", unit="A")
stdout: 2 (A)
